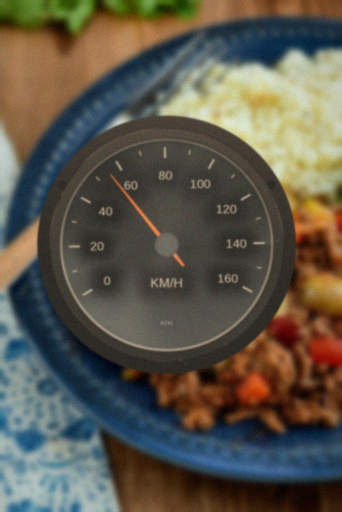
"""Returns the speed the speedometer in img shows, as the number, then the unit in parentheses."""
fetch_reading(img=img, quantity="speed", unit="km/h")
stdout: 55 (km/h)
